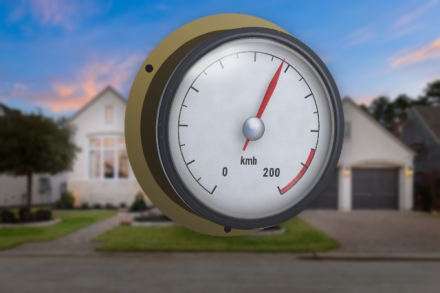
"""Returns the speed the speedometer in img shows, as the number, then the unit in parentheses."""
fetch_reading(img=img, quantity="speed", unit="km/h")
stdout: 115 (km/h)
